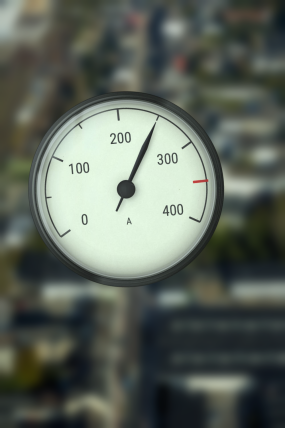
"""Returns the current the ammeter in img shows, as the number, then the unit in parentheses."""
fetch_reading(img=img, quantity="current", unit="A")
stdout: 250 (A)
